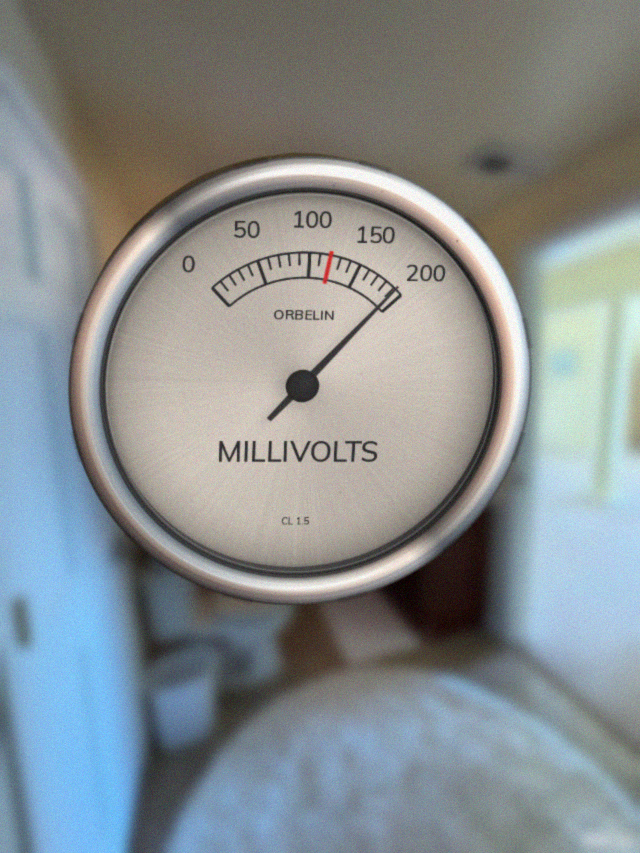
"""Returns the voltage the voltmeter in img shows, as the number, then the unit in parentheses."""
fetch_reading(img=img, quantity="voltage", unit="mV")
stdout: 190 (mV)
